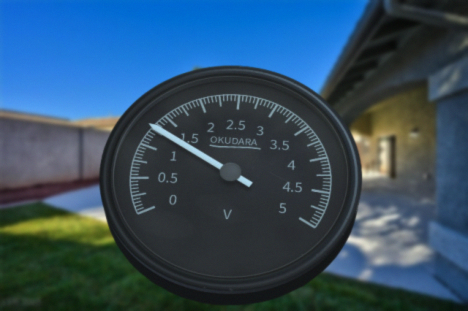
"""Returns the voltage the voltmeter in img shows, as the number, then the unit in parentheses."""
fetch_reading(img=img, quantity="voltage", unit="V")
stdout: 1.25 (V)
